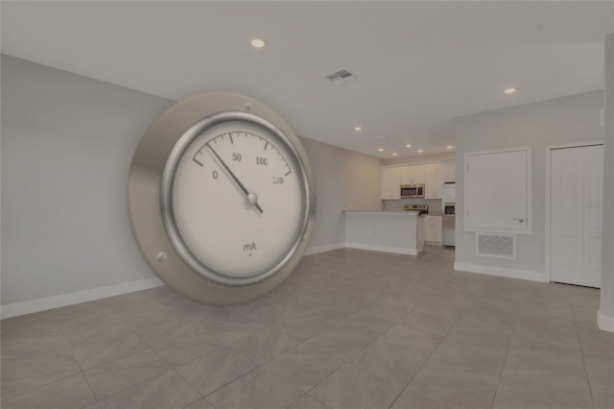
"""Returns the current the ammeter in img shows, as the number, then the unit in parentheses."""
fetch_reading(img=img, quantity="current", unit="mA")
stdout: 20 (mA)
